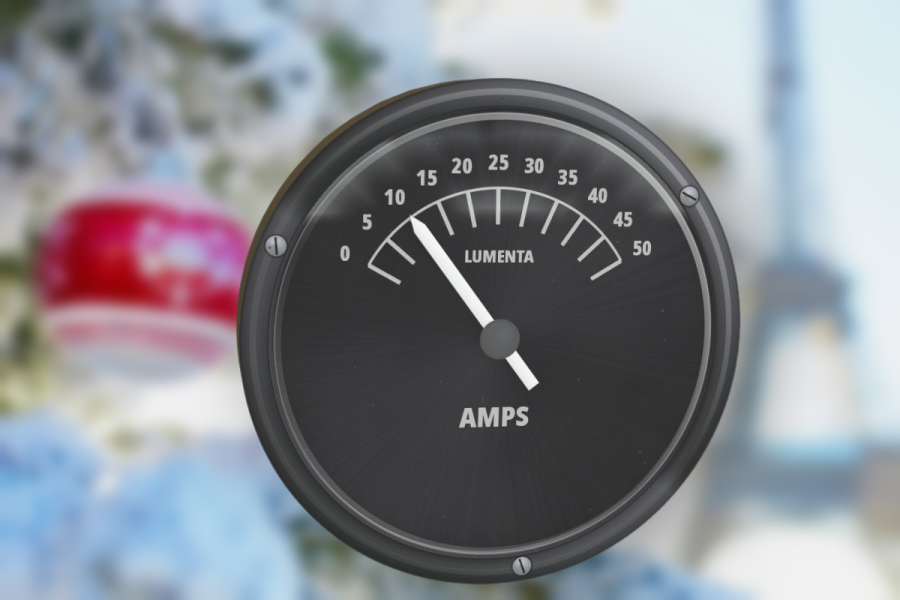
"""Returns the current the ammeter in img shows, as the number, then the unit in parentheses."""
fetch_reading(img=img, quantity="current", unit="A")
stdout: 10 (A)
